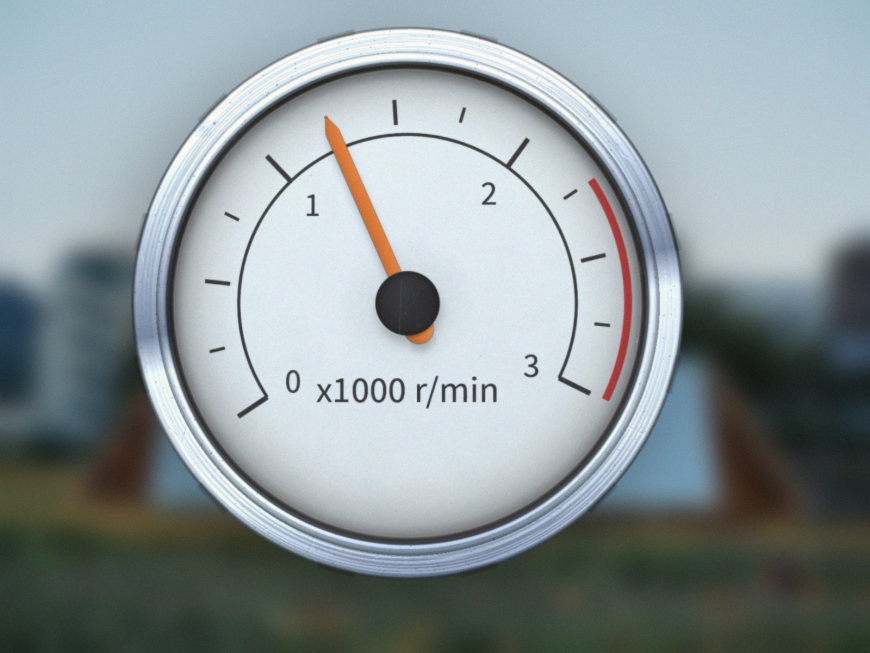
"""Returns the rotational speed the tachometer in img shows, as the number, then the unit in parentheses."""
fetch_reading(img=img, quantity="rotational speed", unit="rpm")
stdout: 1250 (rpm)
